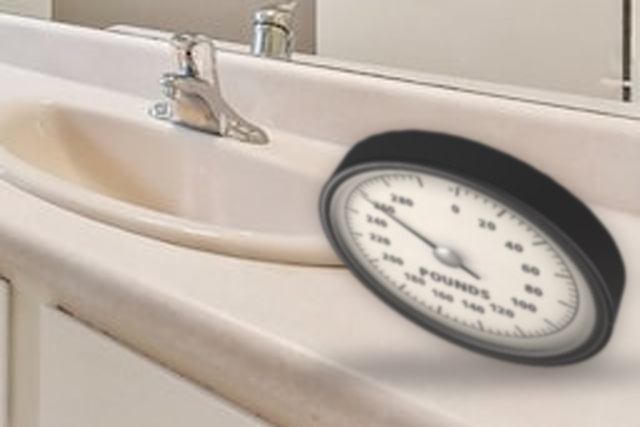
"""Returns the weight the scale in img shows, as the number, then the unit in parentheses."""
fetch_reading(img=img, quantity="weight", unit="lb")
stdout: 260 (lb)
